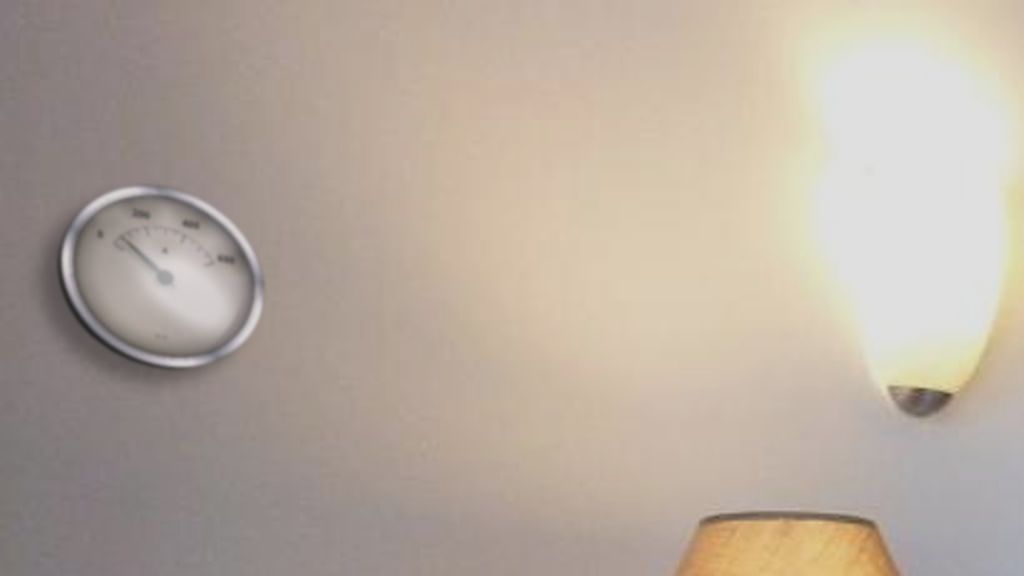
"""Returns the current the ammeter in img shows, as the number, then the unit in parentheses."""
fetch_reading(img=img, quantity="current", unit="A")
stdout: 50 (A)
